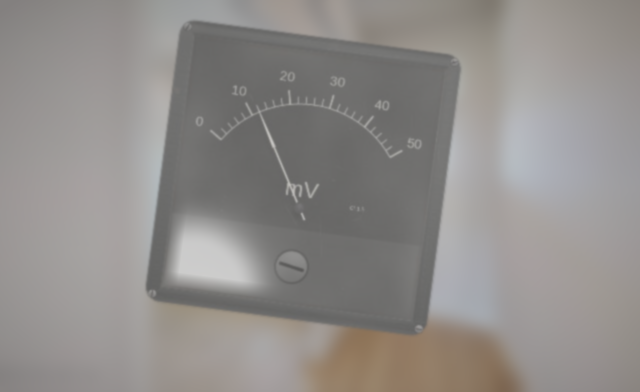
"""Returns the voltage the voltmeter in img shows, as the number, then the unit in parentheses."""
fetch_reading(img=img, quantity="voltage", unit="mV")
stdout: 12 (mV)
